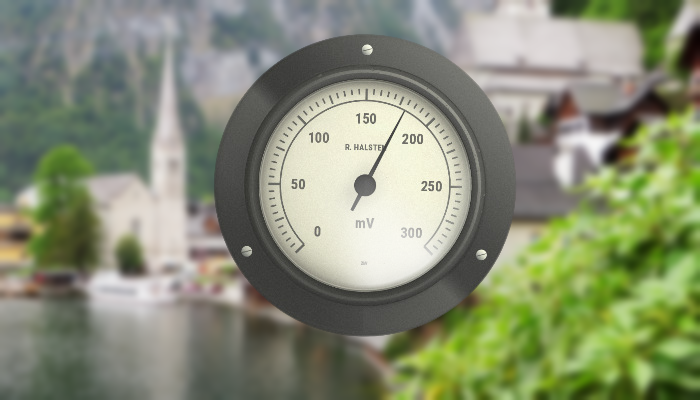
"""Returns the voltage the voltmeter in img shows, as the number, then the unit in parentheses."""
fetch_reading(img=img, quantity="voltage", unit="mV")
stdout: 180 (mV)
